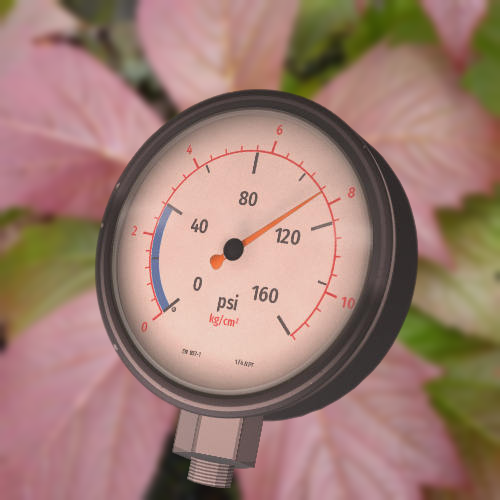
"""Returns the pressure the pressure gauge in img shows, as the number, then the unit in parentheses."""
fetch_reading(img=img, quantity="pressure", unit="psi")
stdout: 110 (psi)
